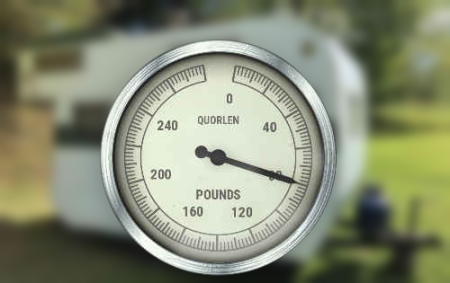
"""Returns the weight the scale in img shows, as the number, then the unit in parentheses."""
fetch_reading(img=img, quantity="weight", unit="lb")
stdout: 80 (lb)
